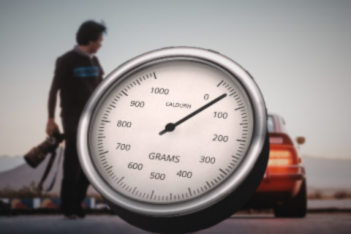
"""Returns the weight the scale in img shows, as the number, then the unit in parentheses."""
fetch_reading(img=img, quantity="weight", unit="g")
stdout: 50 (g)
